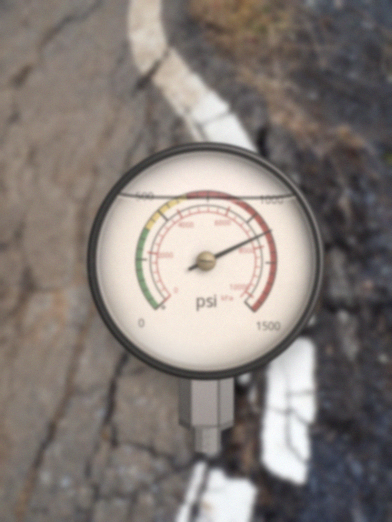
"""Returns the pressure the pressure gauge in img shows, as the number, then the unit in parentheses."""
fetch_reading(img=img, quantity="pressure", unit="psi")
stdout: 1100 (psi)
